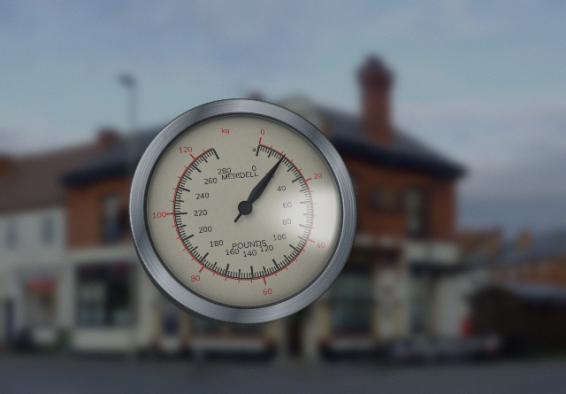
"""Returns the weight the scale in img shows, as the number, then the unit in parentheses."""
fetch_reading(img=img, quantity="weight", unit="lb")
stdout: 20 (lb)
